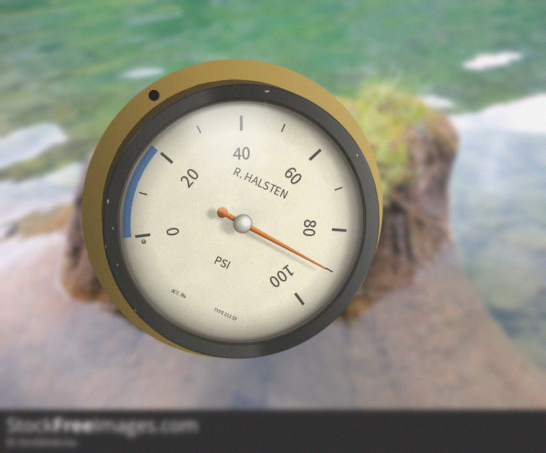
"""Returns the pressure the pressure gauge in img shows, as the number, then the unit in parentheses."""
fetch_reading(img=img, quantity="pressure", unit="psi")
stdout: 90 (psi)
